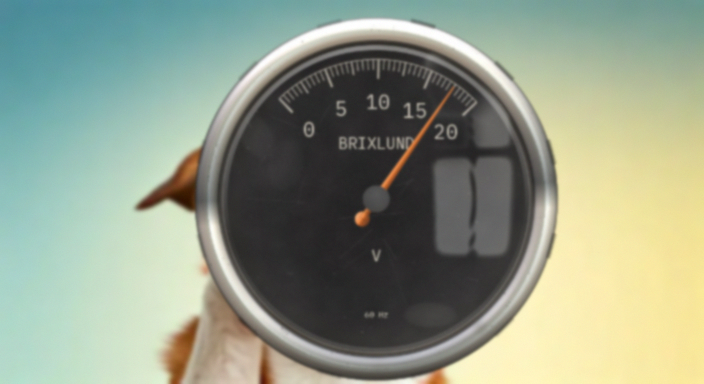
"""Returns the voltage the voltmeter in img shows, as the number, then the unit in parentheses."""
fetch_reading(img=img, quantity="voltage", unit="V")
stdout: 17.5 (V)
